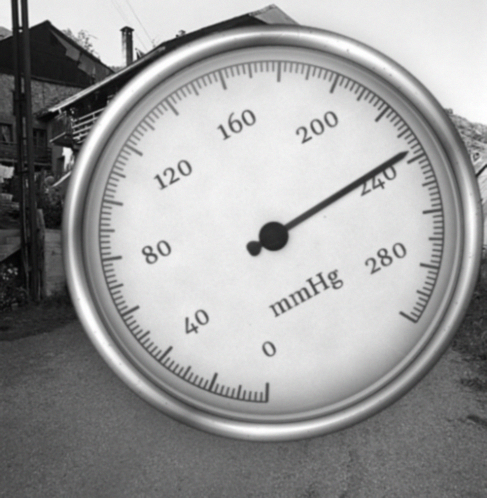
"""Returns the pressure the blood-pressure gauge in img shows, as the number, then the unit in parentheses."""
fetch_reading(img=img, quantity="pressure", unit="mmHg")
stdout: 236 (mmHg)
